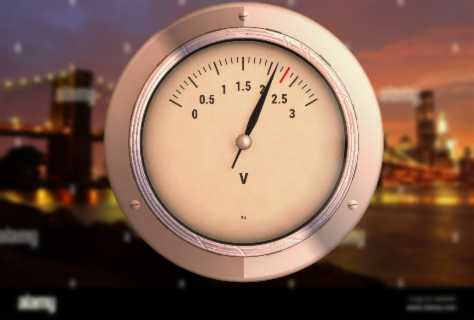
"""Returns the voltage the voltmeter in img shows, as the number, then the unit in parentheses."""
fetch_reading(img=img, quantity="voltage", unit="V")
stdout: 2.1 (V)
